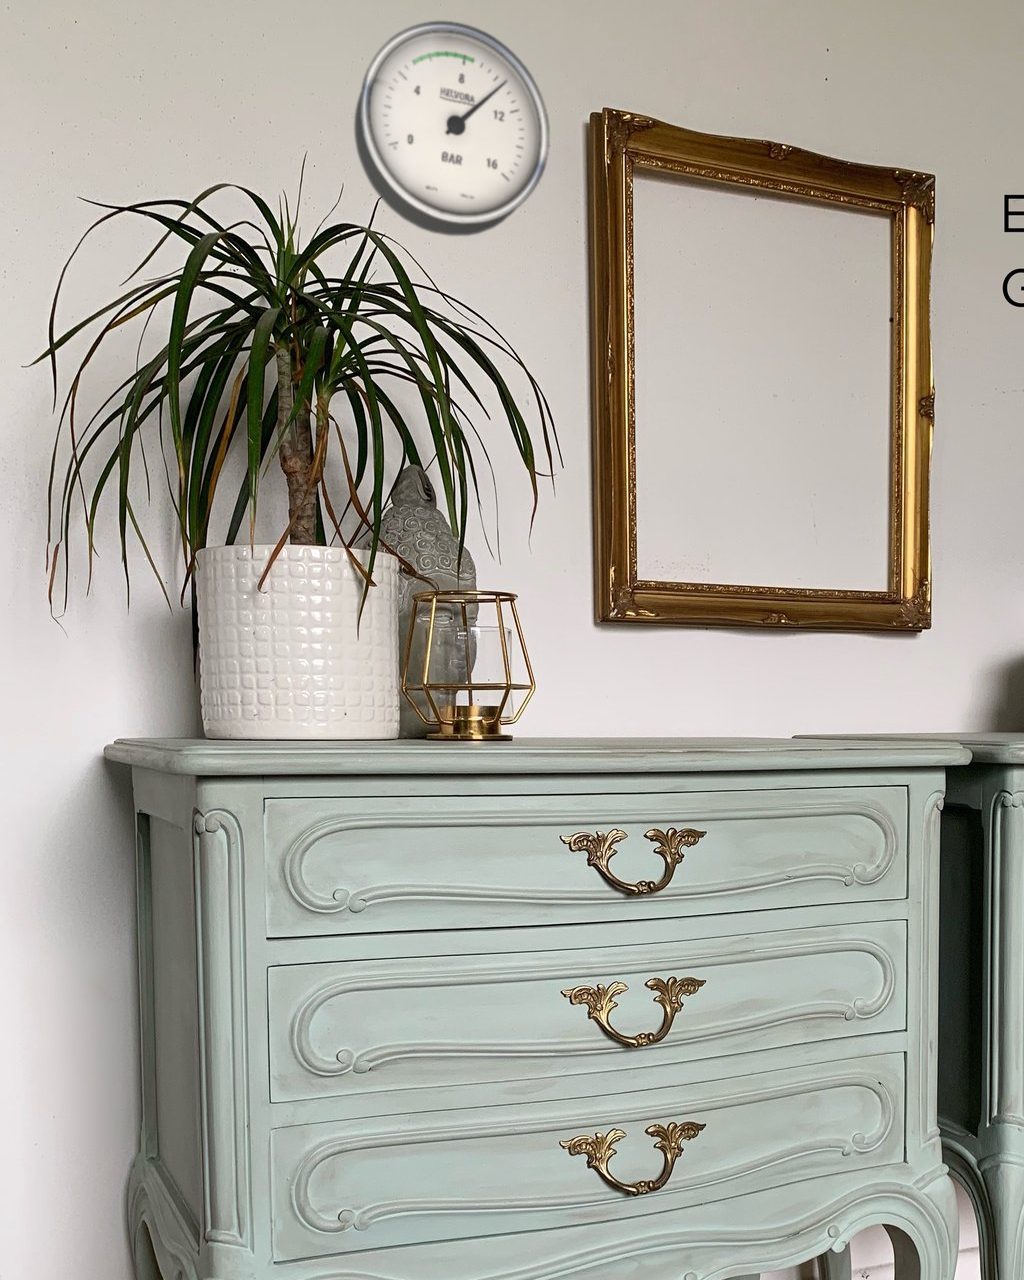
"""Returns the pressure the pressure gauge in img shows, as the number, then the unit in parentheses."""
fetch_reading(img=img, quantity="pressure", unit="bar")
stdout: 10.5 (bar)
